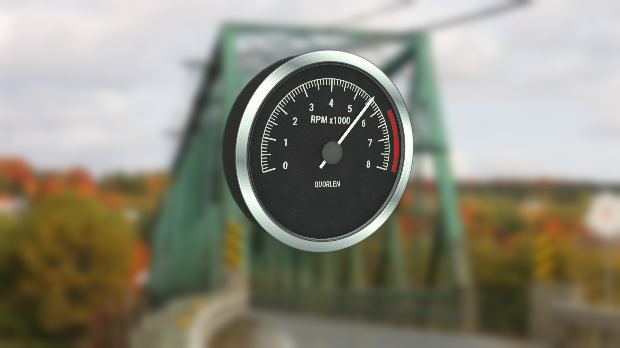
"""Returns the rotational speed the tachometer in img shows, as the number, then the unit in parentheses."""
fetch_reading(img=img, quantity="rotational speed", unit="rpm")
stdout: 5500 (rpm)
